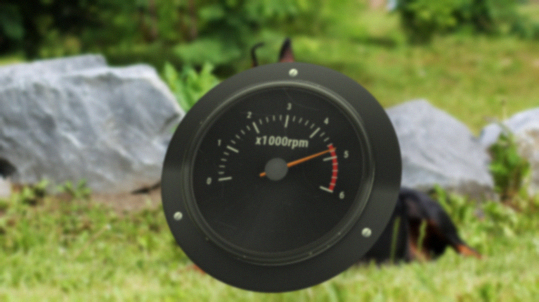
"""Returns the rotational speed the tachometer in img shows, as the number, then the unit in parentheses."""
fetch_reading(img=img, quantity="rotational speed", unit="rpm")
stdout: 4800 (rpm)
